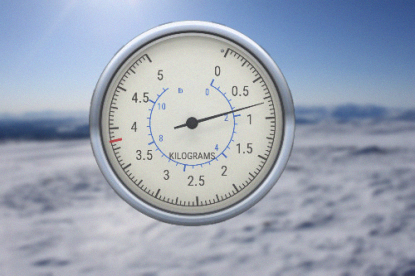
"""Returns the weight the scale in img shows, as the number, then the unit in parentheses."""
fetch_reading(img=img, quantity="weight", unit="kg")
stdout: 0.8 (kg)
